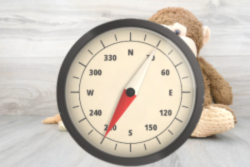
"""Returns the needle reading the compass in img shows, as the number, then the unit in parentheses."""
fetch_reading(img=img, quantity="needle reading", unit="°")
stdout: 210 (°)
